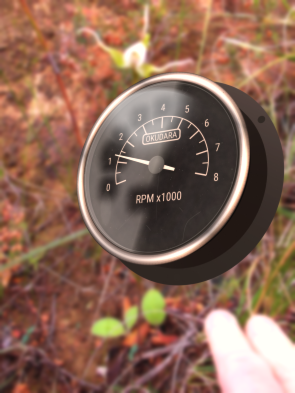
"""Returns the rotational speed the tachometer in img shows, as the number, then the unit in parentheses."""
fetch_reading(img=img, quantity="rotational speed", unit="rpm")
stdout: 1250 (rpm)
